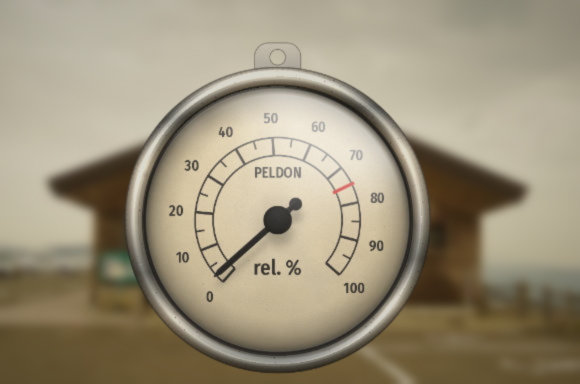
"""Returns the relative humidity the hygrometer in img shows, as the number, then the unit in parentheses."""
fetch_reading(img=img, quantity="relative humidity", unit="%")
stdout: 2.5 (%)
